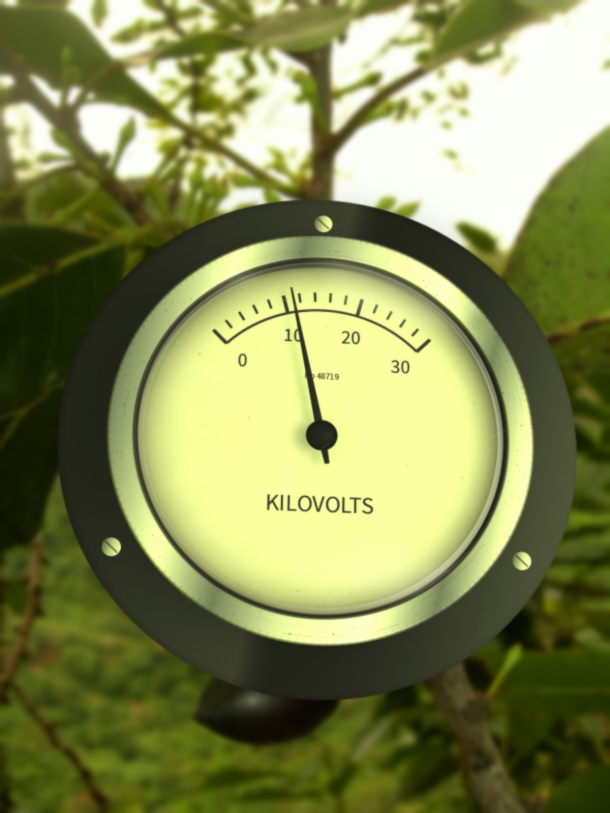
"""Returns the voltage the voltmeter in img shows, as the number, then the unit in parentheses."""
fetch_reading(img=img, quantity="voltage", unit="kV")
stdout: 11 (kV)
